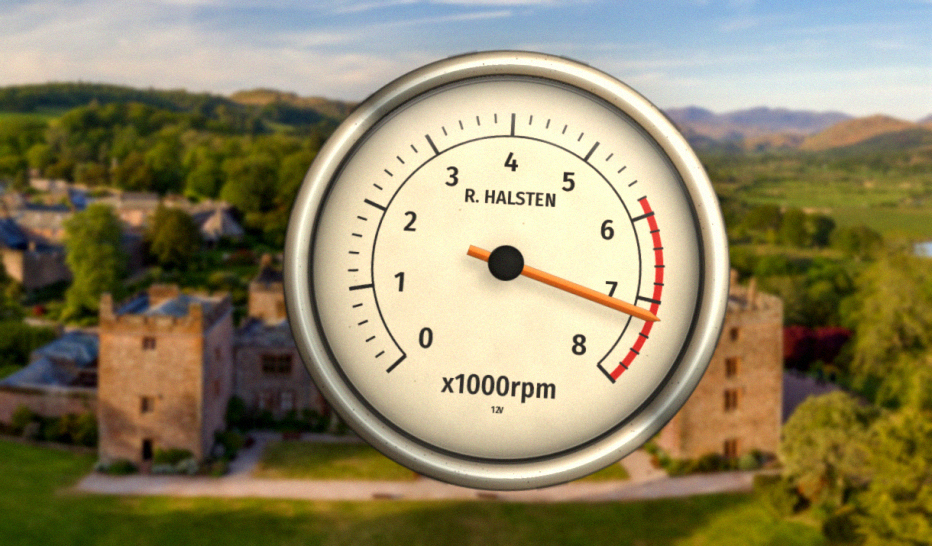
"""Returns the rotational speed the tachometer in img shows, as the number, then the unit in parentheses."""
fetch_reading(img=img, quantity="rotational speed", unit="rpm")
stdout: 7200 (rpm)
